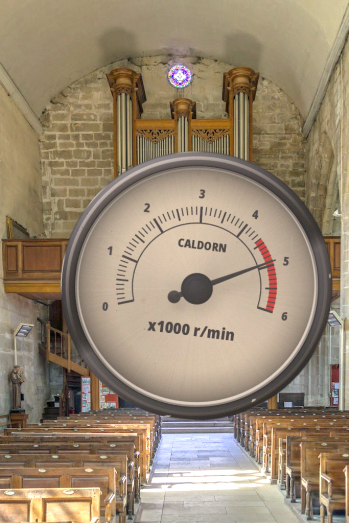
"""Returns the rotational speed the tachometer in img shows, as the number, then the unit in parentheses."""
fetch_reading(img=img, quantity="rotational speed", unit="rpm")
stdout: 4900 (rpm)
